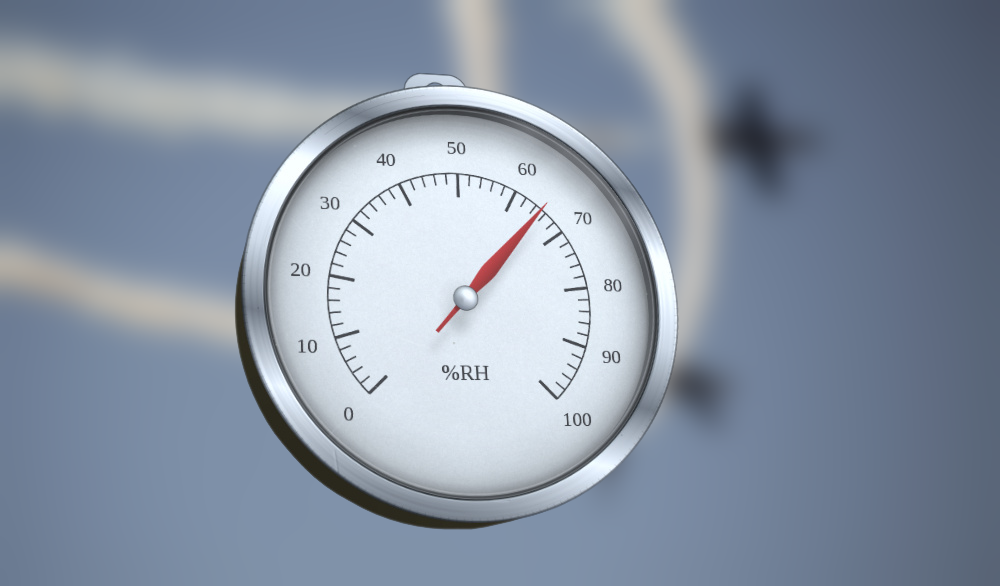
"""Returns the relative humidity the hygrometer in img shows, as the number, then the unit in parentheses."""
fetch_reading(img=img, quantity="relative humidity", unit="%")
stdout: 65 (%)
